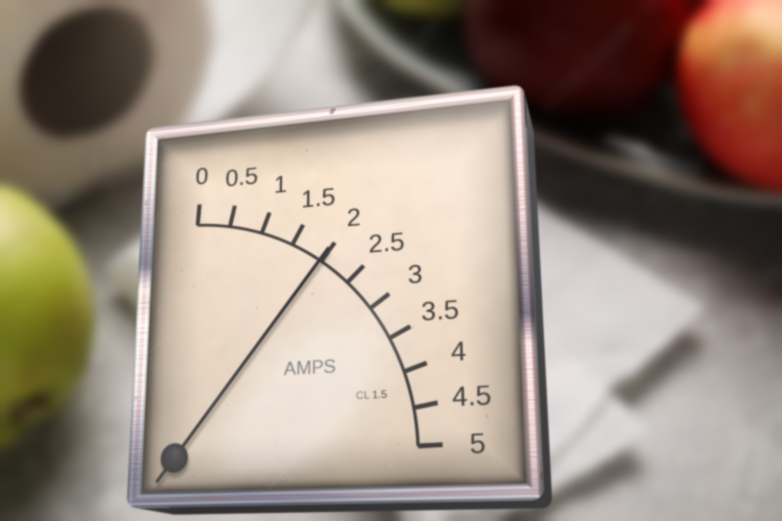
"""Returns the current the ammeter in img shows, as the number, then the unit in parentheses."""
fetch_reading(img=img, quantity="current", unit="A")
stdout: 2 (A)
